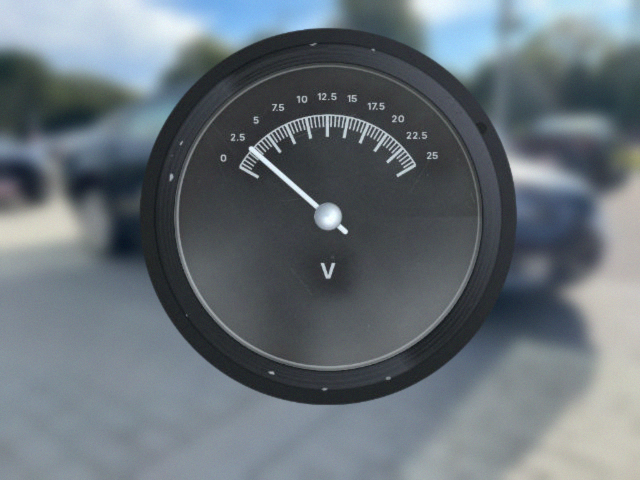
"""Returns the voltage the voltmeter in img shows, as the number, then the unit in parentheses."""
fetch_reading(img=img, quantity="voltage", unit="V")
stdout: 2.5 (V)
